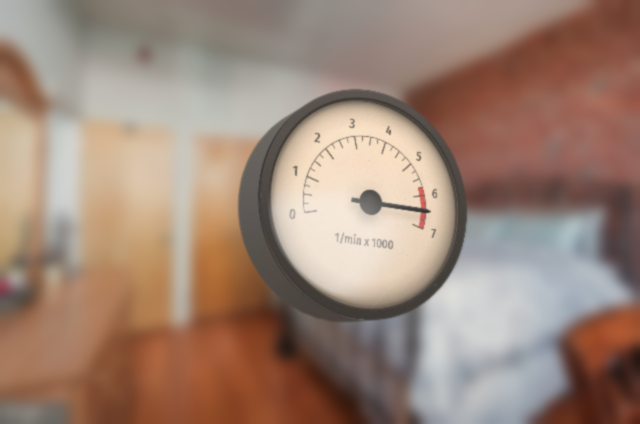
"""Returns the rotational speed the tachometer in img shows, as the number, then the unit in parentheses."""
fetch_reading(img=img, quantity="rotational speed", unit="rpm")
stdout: 6500 (rpm)
